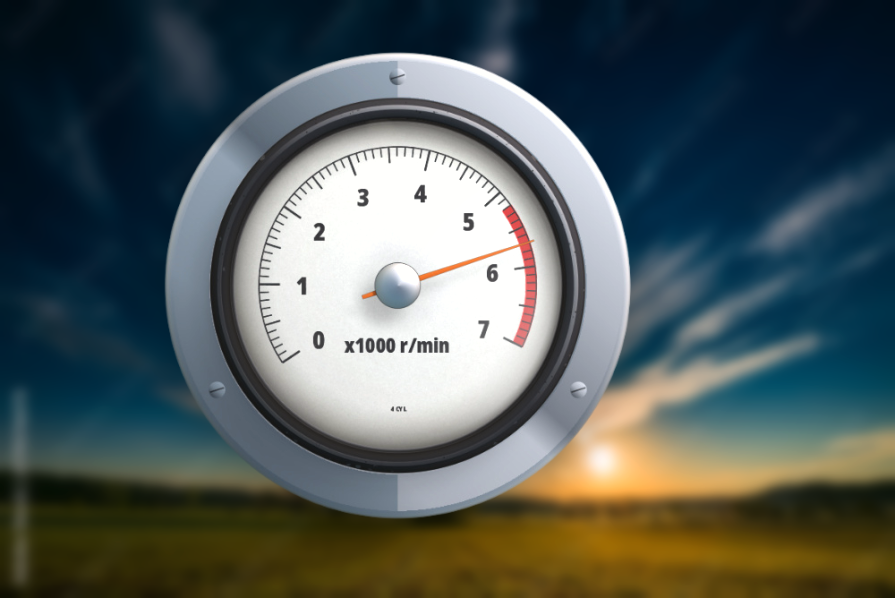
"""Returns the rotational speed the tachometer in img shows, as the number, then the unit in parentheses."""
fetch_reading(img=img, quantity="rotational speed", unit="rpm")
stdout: 5700 (rpm)
